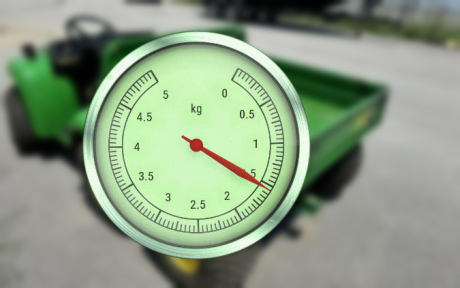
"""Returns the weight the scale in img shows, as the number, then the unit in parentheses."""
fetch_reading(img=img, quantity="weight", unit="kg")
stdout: 1.55 (kg)
